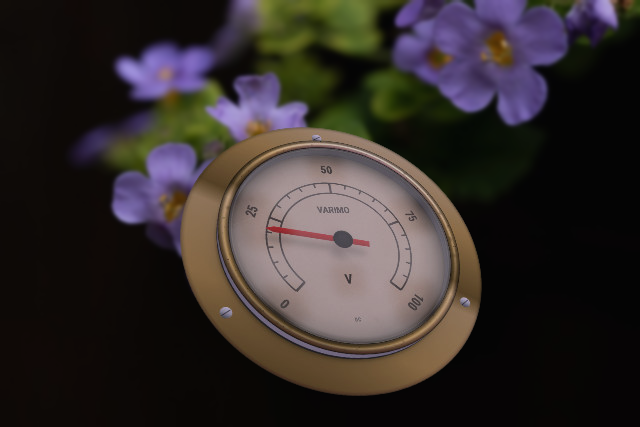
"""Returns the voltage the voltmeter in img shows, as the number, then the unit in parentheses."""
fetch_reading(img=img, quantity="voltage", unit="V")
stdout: 20 (V)
